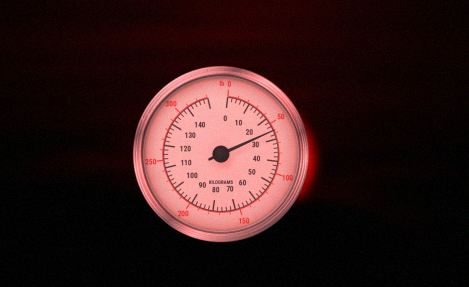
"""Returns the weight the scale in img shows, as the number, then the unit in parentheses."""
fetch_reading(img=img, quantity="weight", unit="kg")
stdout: 26 (kg)
